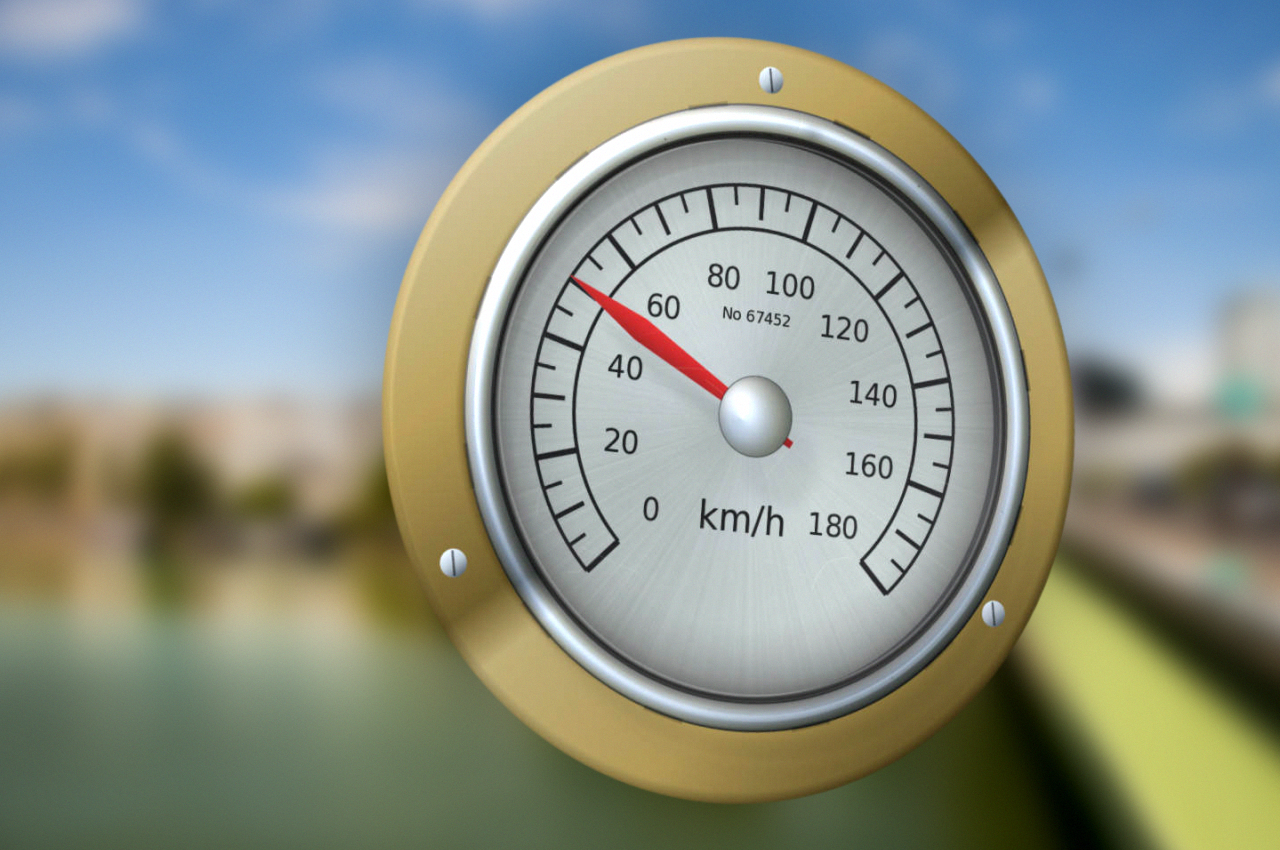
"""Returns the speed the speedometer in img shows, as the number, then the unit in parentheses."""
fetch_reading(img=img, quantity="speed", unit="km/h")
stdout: 50 (km/h)
